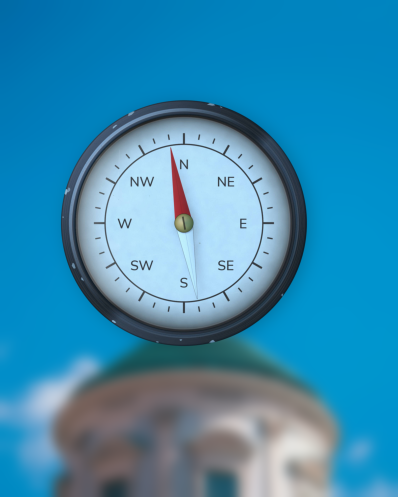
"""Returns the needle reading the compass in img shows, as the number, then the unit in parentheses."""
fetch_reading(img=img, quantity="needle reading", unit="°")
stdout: 350 (°)
